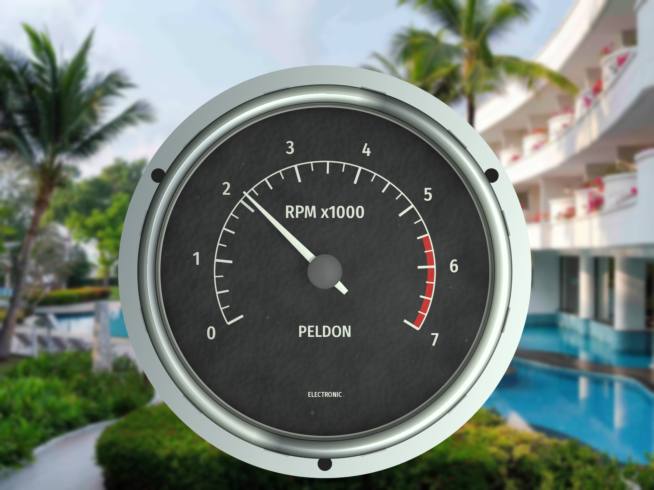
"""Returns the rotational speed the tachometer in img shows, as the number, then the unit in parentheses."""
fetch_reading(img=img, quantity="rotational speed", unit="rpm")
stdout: 2125 (rpm)
